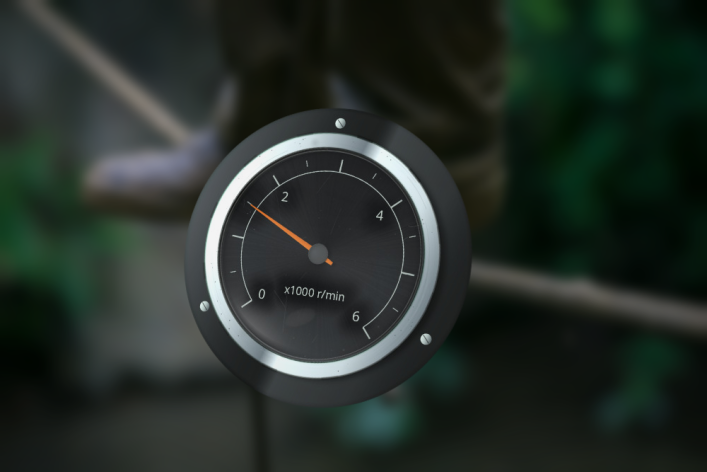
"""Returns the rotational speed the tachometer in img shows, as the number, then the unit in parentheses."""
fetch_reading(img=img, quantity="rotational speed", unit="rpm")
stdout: 1500 (rpm)
